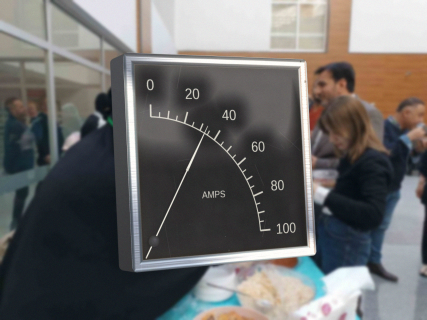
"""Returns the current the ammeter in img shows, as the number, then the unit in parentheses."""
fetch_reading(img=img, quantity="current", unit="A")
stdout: 32.5 (A)
